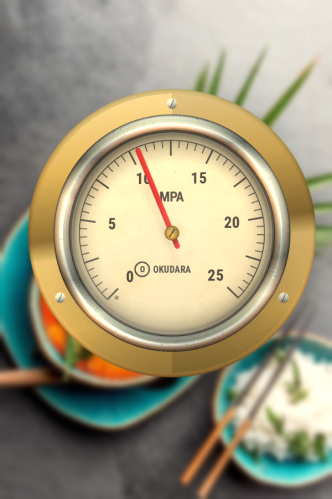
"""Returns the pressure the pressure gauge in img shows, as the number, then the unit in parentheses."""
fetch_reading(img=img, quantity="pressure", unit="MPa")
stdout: 10.5 (MPa)
